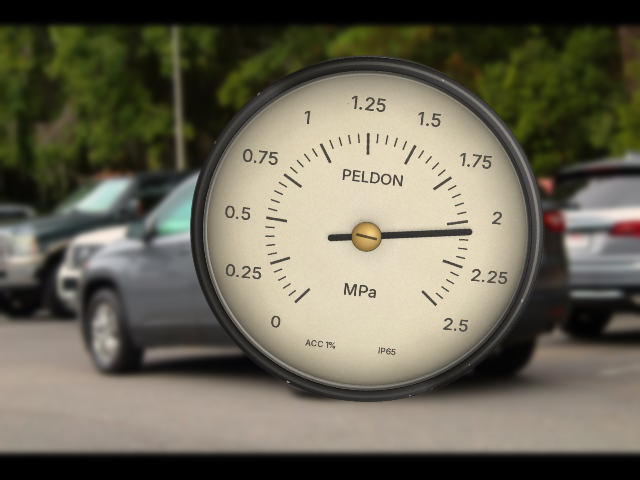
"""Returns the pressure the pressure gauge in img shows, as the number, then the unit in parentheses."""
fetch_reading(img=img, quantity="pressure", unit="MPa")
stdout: 2.05 (MPa)
